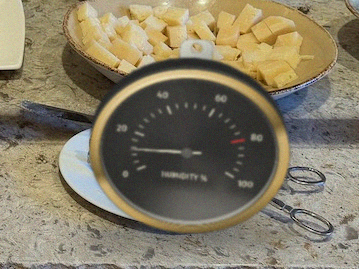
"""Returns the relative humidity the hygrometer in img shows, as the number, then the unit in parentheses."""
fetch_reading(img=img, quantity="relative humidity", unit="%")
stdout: 12 (%)
